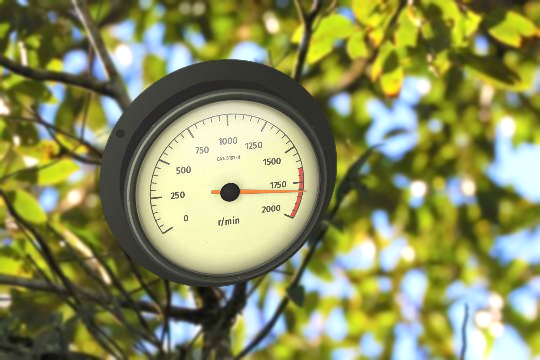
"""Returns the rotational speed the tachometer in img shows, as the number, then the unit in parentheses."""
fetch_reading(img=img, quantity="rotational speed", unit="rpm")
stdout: 1800 (rpm)
